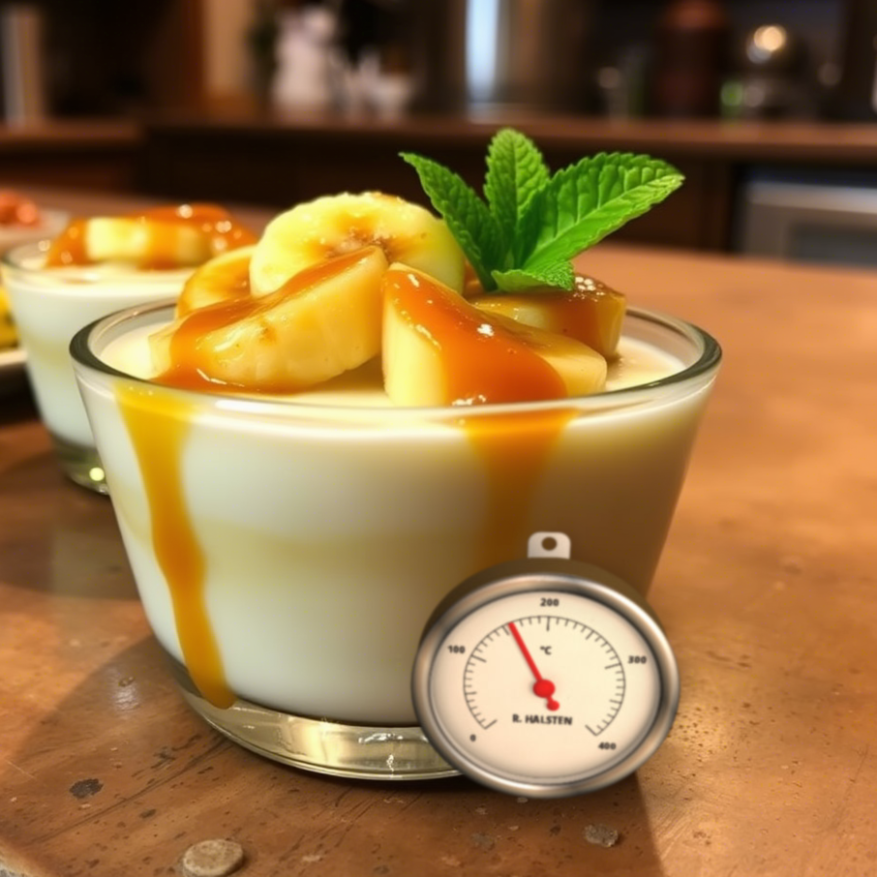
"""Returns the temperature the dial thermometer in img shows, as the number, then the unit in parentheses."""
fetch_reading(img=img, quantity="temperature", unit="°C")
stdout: 160 (°C)
